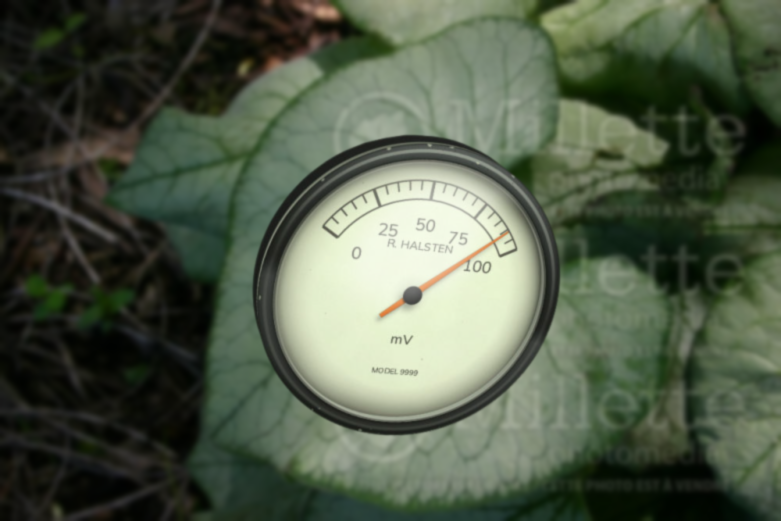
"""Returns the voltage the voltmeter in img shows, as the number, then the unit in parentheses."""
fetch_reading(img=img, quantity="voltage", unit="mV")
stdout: 90 (mV)
